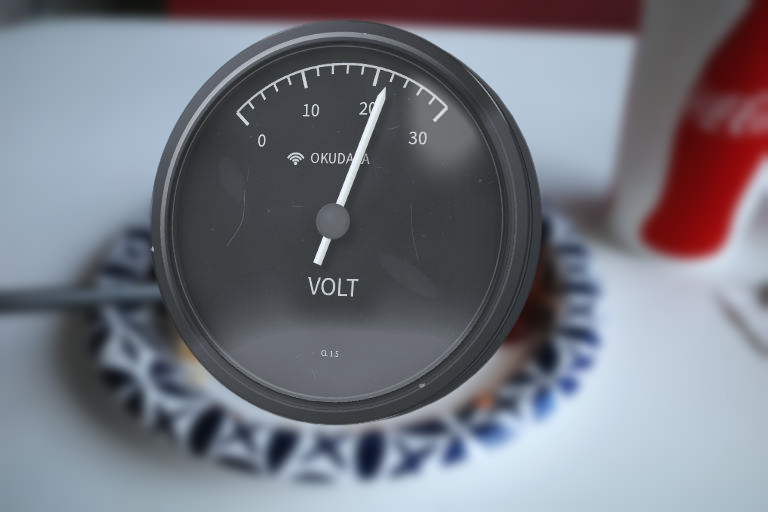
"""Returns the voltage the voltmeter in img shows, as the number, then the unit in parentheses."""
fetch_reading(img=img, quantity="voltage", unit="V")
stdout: 22 (V)
